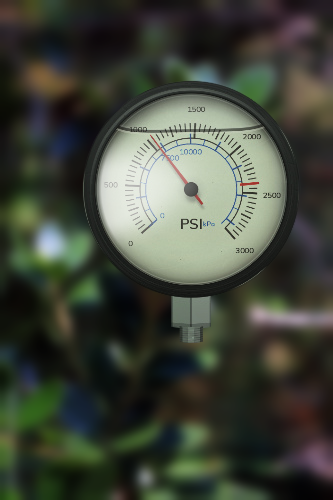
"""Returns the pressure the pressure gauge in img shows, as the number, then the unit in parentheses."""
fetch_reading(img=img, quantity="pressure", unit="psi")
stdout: 1050 (psi)
